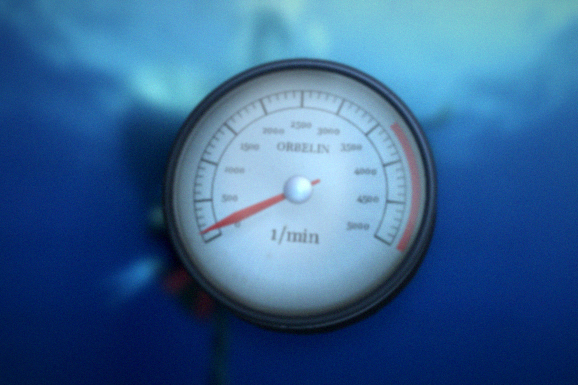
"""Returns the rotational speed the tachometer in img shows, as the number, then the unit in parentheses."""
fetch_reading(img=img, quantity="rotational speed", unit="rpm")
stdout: 100 (rpm)
